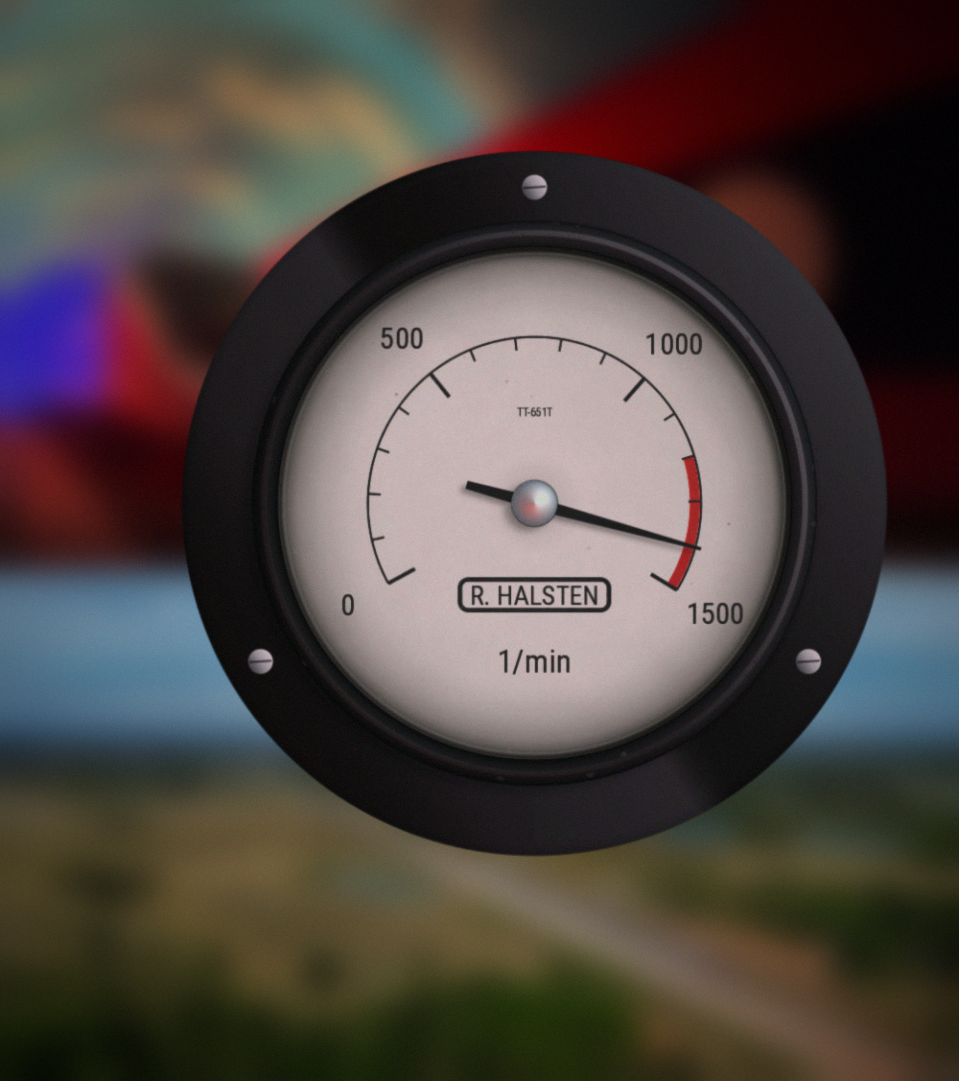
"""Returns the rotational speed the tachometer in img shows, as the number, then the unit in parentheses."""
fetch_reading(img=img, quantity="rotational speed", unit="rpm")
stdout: 1400 (rpm)
